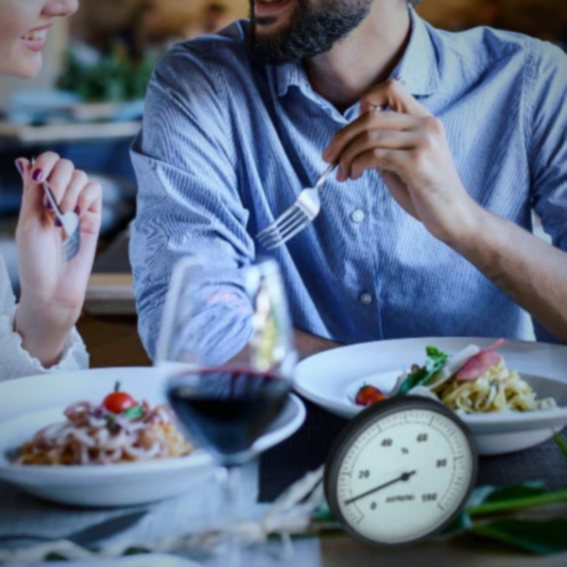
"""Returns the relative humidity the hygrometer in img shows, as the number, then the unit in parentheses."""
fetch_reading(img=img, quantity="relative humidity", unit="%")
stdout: 10 (%)
